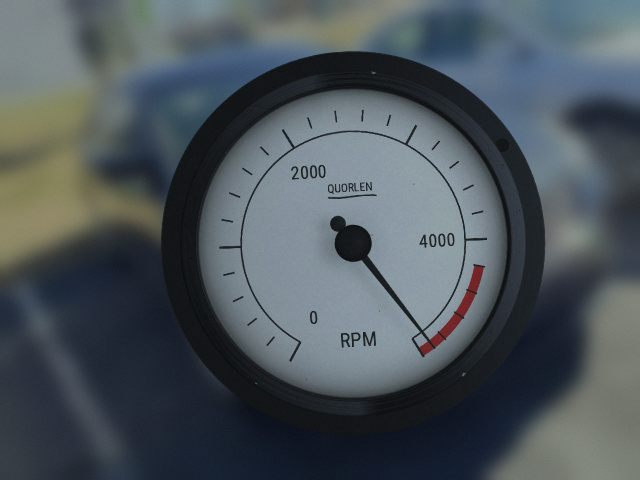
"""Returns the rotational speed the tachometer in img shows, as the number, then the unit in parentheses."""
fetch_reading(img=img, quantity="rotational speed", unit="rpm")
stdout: 4900 (rpm)
